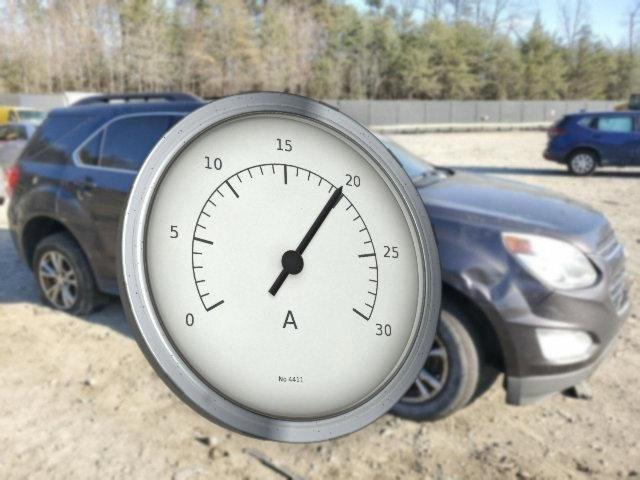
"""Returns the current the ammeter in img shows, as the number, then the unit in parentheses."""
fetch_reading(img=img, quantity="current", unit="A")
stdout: 19.5 (A)
